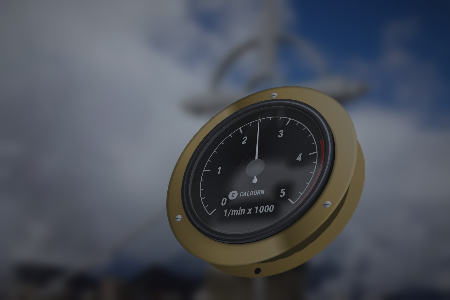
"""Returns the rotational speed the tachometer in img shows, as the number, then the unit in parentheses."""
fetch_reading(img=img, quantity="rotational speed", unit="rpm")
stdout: 2400 (rpm)
